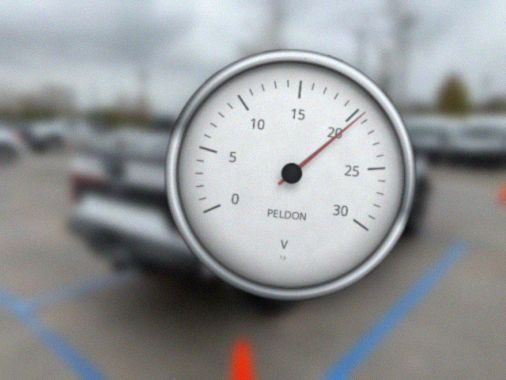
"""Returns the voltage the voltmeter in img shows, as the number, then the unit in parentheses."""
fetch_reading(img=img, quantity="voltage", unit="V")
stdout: 20.5 (V)
